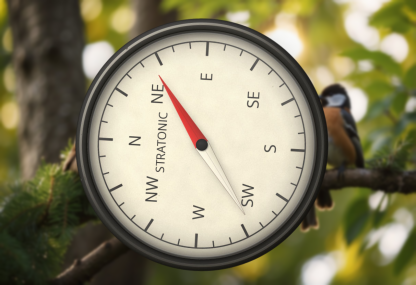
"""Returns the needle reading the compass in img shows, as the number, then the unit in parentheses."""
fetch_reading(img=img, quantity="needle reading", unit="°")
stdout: 55 (°)
